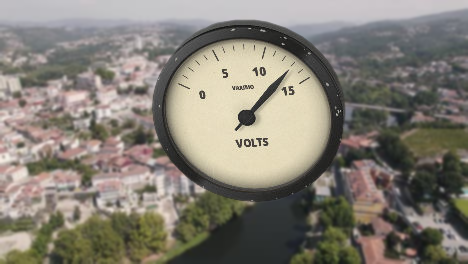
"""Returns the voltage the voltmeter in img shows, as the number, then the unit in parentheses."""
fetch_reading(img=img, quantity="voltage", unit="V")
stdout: 13 (V)
